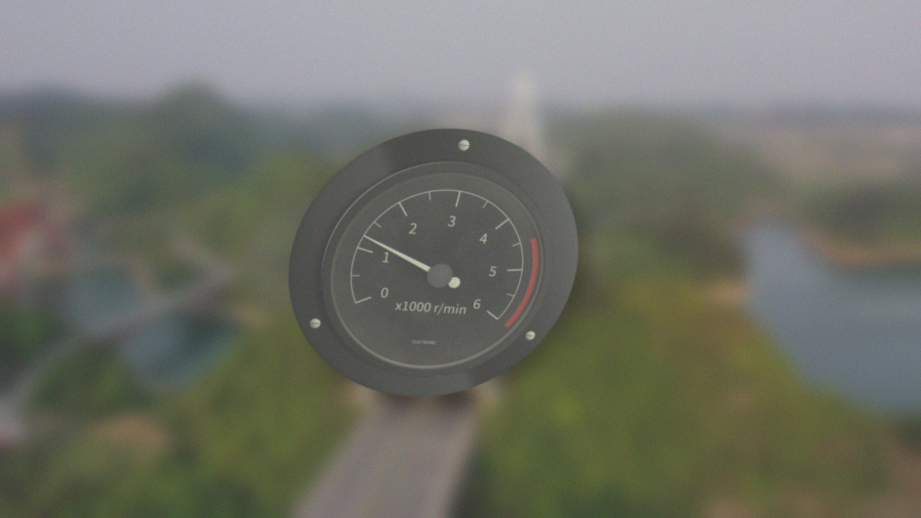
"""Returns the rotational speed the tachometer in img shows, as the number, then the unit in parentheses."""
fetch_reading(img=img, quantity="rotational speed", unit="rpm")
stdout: 1250 (rpm)
